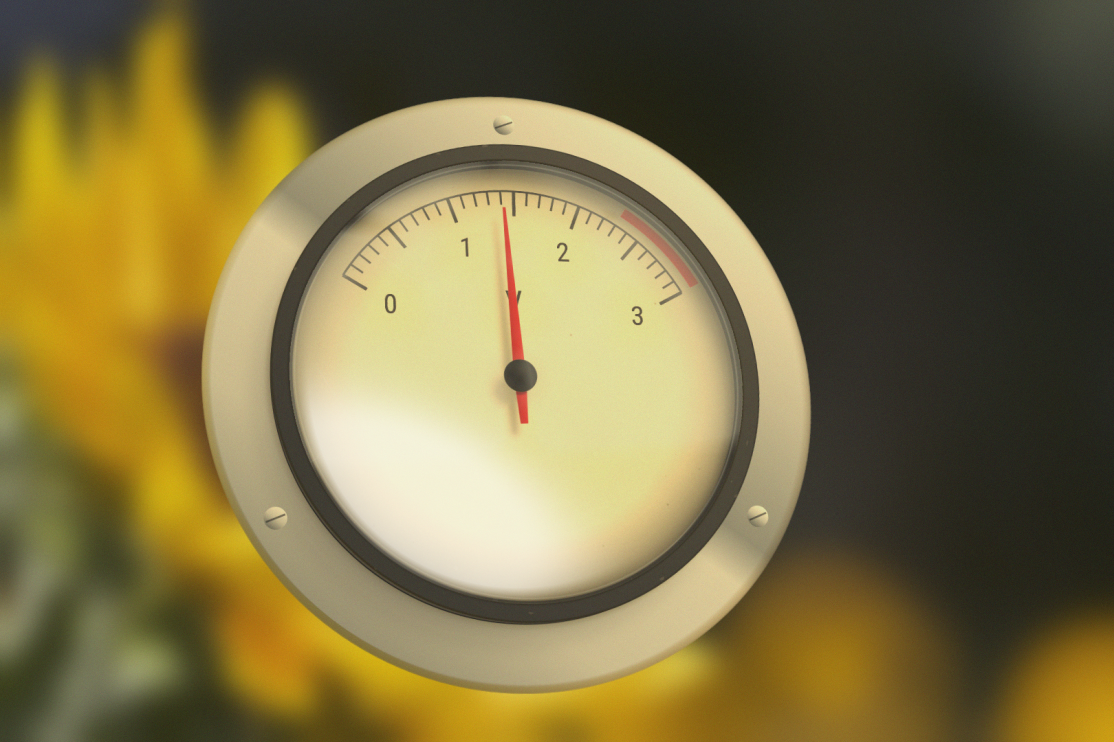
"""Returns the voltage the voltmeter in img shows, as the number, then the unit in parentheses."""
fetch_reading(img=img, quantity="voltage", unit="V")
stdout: 1.4 (V)
